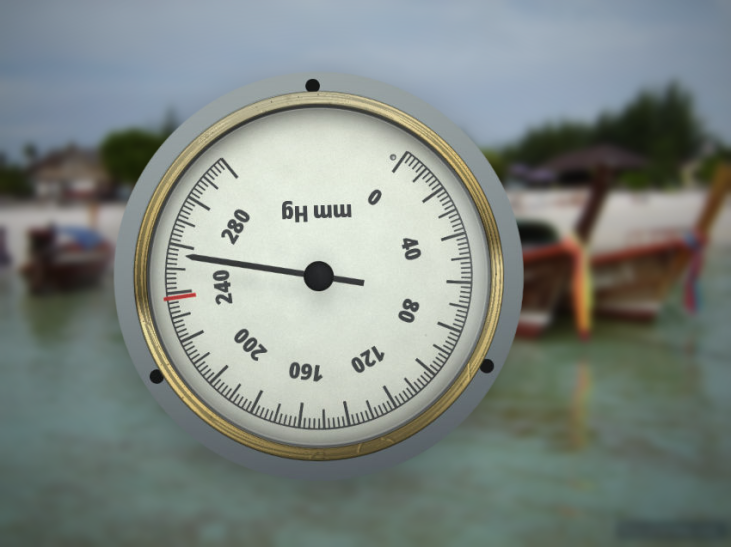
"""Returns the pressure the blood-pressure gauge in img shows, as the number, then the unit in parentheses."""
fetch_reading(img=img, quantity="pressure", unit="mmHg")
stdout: 256 (mmHg)
